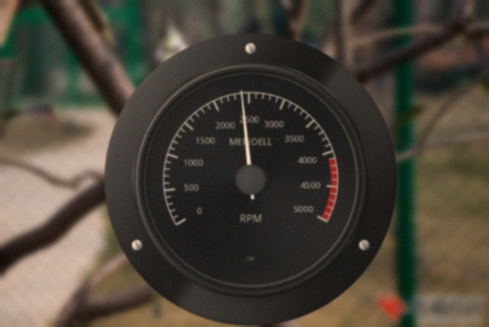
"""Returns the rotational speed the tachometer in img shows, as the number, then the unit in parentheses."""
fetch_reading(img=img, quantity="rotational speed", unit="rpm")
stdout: 2400 (rpm)
